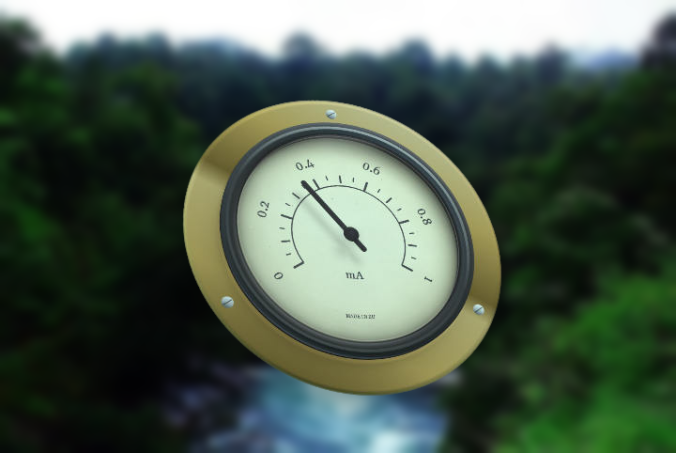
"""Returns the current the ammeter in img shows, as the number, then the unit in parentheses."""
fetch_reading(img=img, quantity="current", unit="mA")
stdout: 0.35 (mA)
